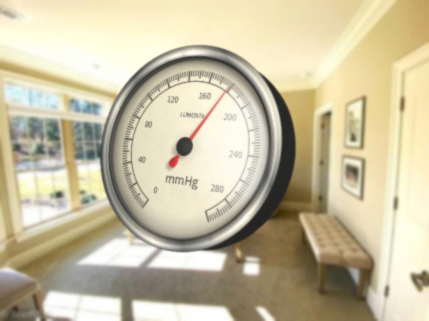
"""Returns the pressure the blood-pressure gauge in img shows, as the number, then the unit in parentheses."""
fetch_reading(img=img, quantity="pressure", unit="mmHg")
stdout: 180 (mmHg)
